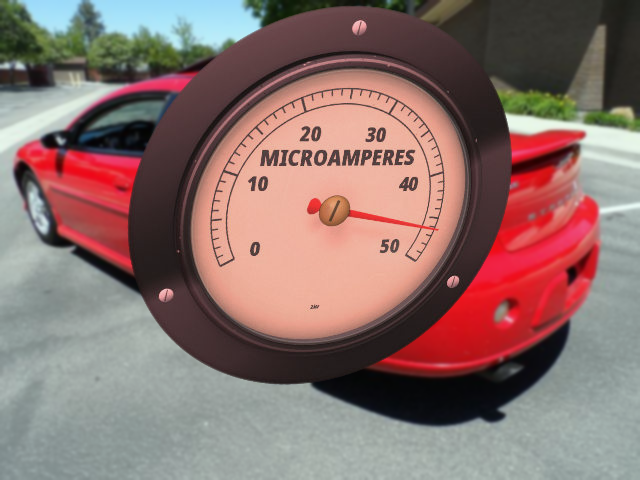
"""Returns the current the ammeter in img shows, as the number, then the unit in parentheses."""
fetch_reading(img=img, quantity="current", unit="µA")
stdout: 46 (µA)
